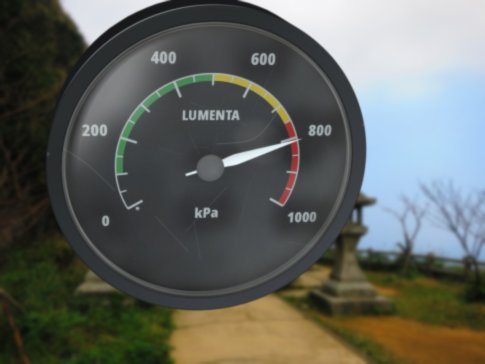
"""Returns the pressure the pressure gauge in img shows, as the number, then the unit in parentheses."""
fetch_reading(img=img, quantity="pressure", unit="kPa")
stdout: 800 (kPa)
